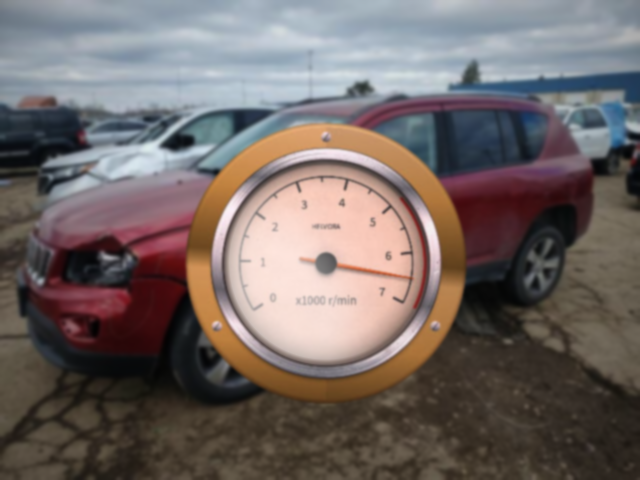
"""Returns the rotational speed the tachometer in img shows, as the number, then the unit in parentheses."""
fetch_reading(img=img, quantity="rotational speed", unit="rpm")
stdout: 6500 (rpm)
